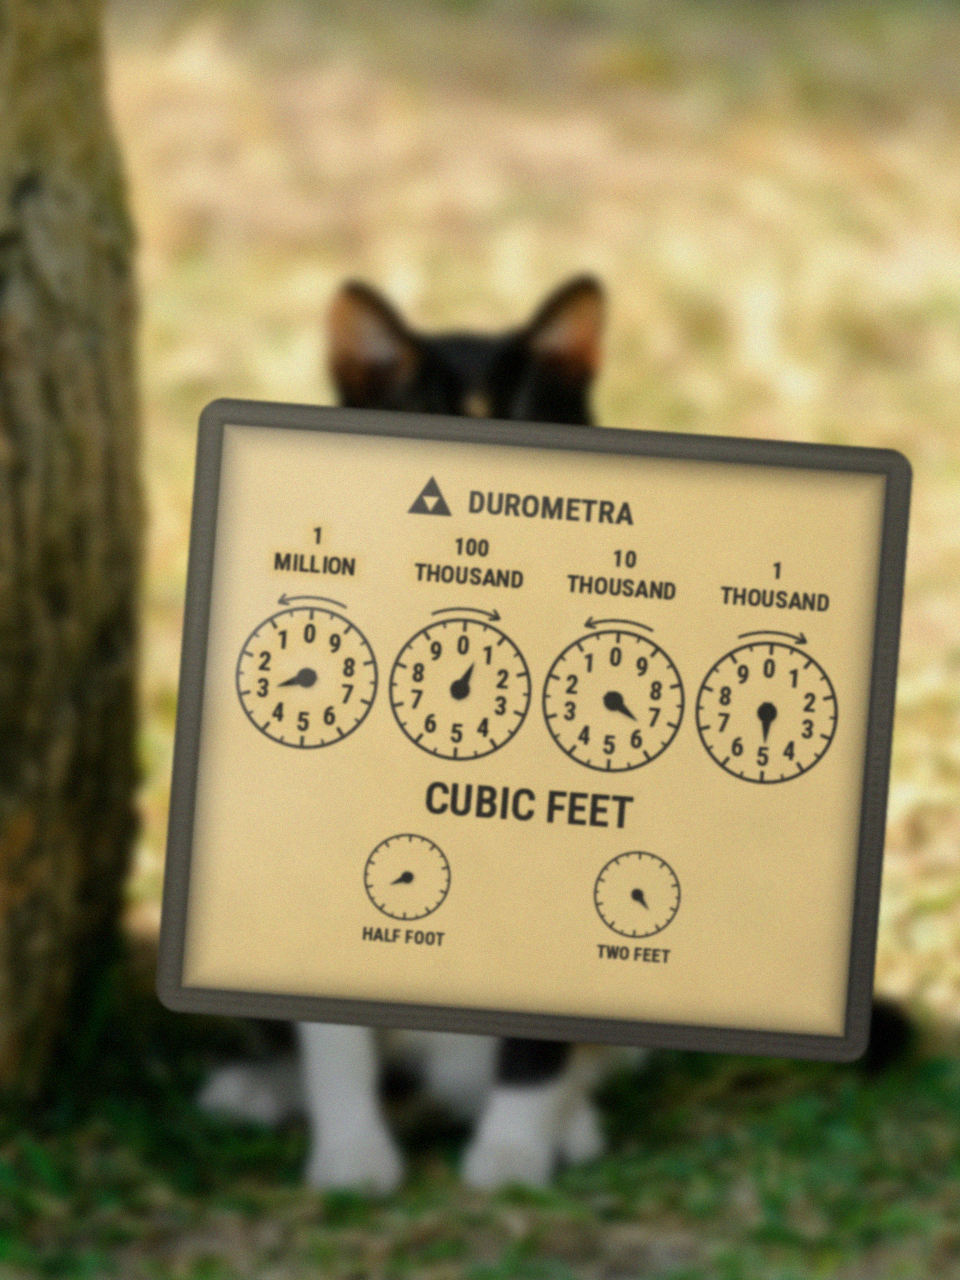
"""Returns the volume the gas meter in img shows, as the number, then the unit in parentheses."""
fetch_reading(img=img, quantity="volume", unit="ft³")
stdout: 306500 (ft³)
